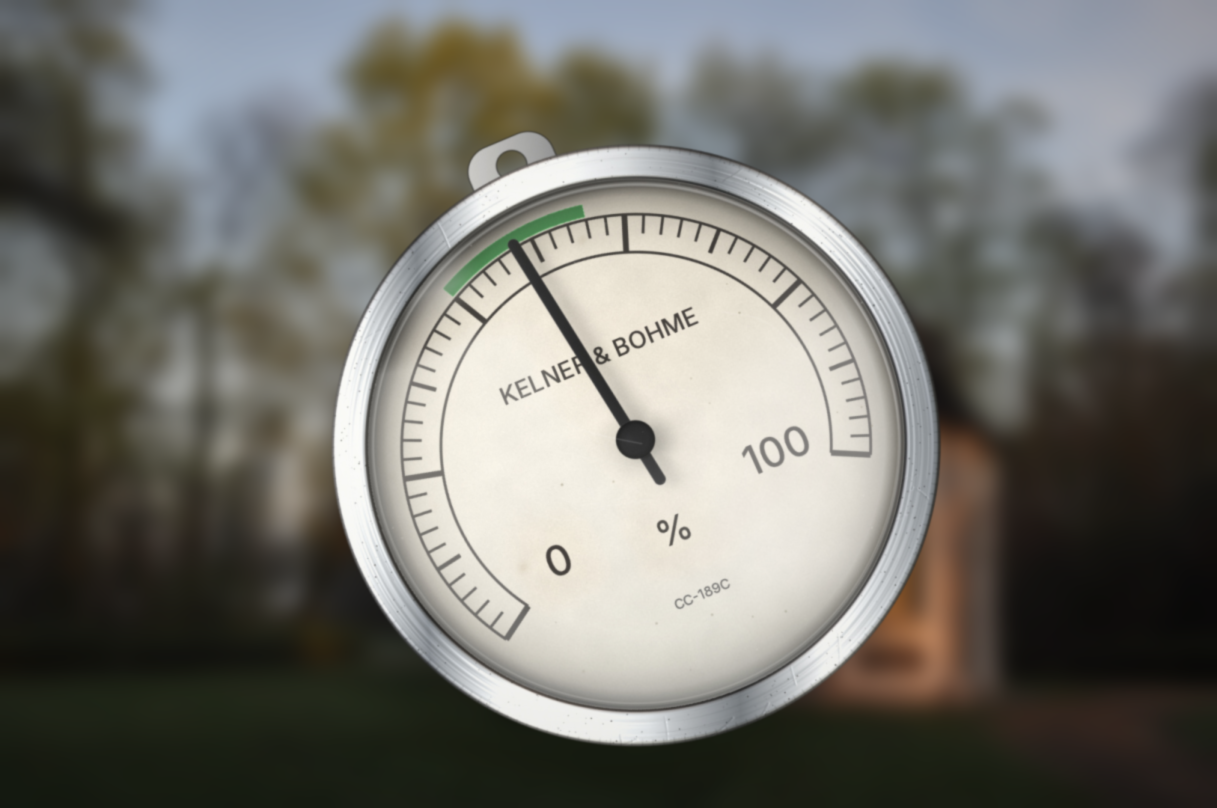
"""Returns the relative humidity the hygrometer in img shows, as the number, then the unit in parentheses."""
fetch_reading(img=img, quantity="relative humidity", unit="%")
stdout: 48 (%)
